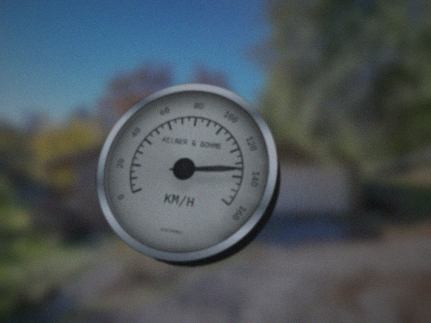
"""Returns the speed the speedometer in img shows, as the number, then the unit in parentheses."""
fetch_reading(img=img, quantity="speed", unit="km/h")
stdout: 135 (km/h)
